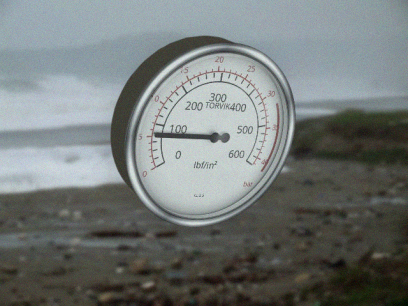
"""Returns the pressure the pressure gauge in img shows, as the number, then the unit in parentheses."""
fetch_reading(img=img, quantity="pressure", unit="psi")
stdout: 80 (psi)
